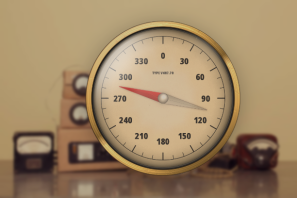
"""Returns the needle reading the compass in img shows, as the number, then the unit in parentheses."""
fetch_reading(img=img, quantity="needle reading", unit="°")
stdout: 285 (°)
